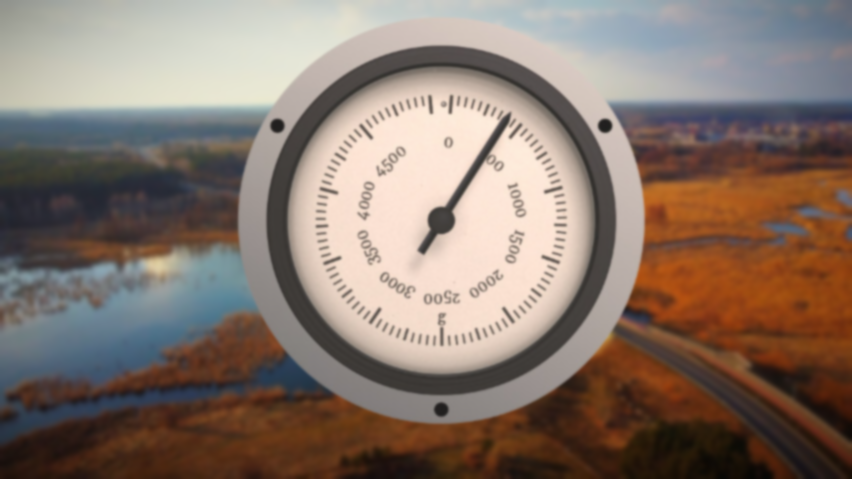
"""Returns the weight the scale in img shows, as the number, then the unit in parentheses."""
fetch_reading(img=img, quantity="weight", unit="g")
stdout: 400 (g)
